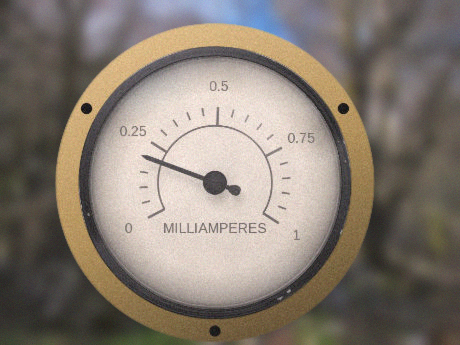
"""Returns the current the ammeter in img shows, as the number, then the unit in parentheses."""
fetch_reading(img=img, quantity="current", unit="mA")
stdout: 0.2 (mA)
